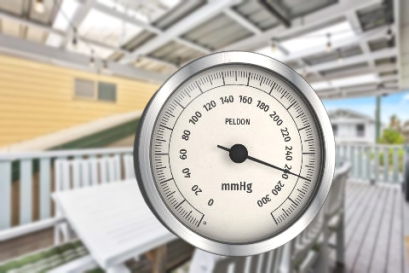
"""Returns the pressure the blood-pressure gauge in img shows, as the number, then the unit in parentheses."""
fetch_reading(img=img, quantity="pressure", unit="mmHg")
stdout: 260 (mmHg)
